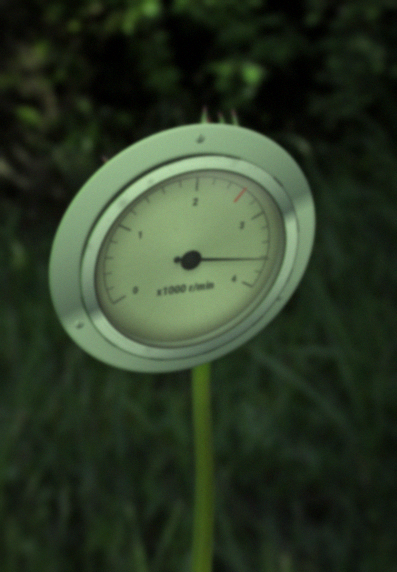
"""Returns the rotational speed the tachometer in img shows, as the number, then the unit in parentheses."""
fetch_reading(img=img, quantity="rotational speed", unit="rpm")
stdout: 3600 (rpm)
